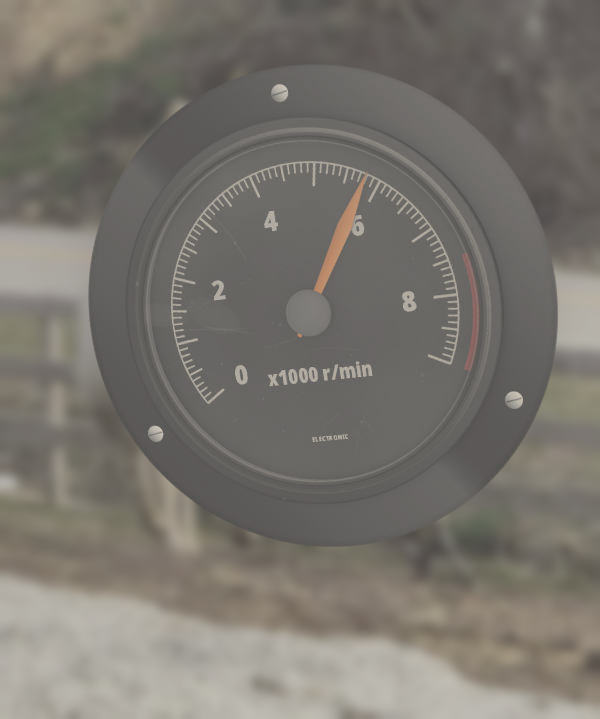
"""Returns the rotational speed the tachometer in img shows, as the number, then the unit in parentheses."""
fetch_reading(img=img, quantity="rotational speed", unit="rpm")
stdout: 5800 (rpm)
